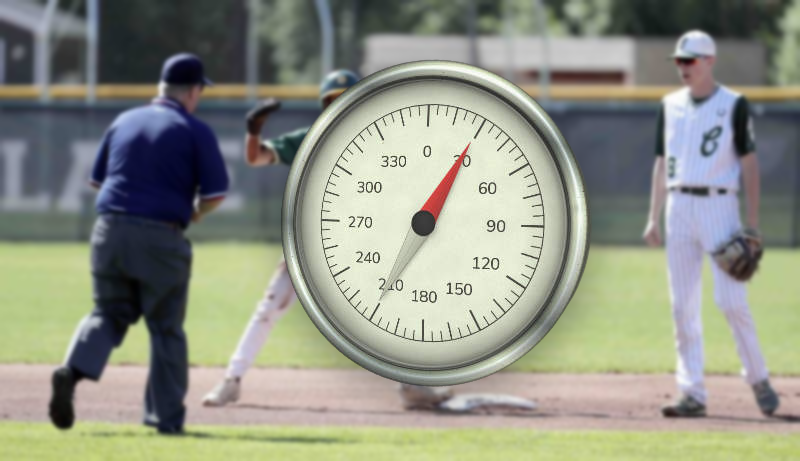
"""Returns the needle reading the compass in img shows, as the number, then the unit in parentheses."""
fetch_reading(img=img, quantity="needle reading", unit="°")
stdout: 30 (°)
